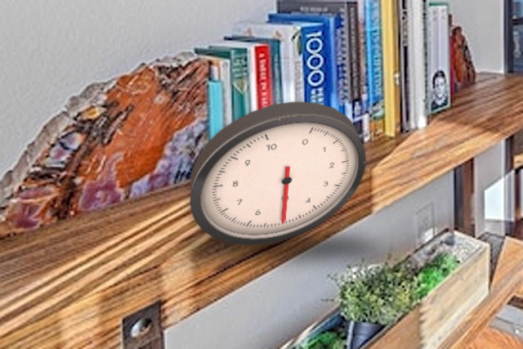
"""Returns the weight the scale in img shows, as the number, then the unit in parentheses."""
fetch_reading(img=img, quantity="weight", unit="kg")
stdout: 5 (kg)
